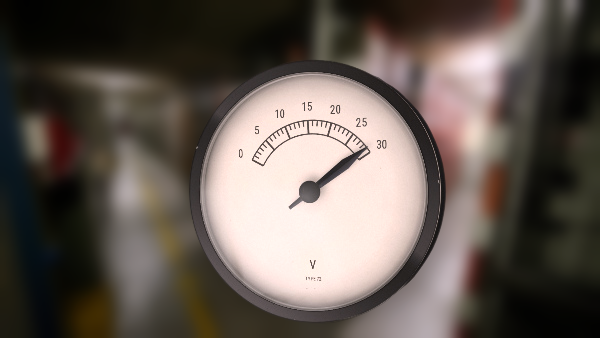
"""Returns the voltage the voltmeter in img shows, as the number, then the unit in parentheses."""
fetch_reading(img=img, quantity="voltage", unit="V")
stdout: 29 (V)
